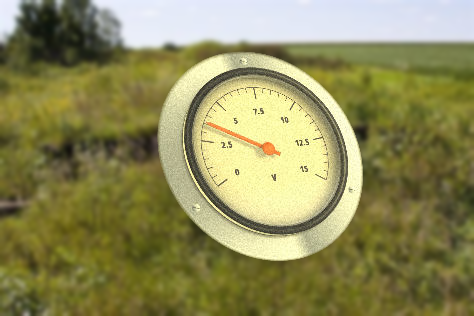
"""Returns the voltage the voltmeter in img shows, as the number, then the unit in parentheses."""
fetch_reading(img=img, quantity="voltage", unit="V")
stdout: 3.5 (V)
